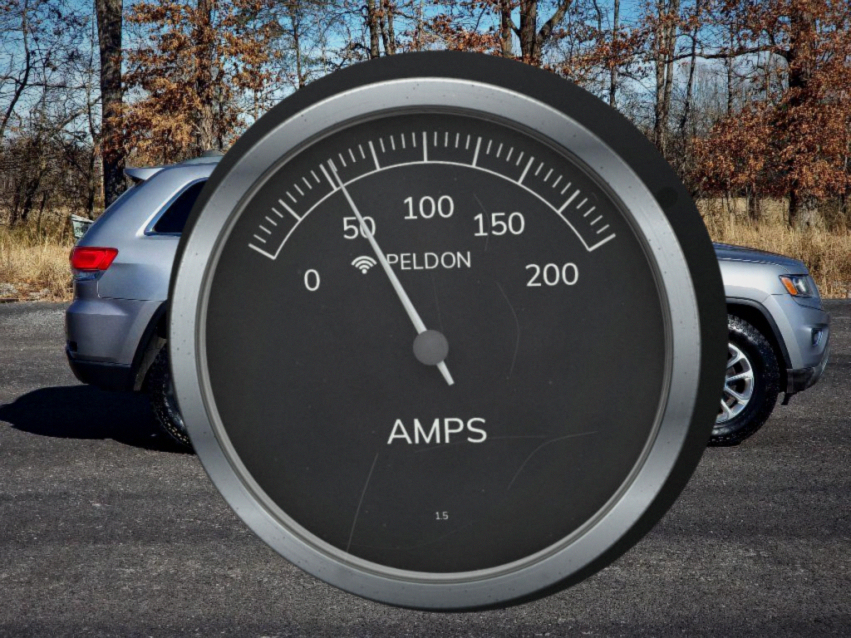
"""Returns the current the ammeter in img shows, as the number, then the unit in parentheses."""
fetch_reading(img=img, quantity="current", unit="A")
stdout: 55 (A)
